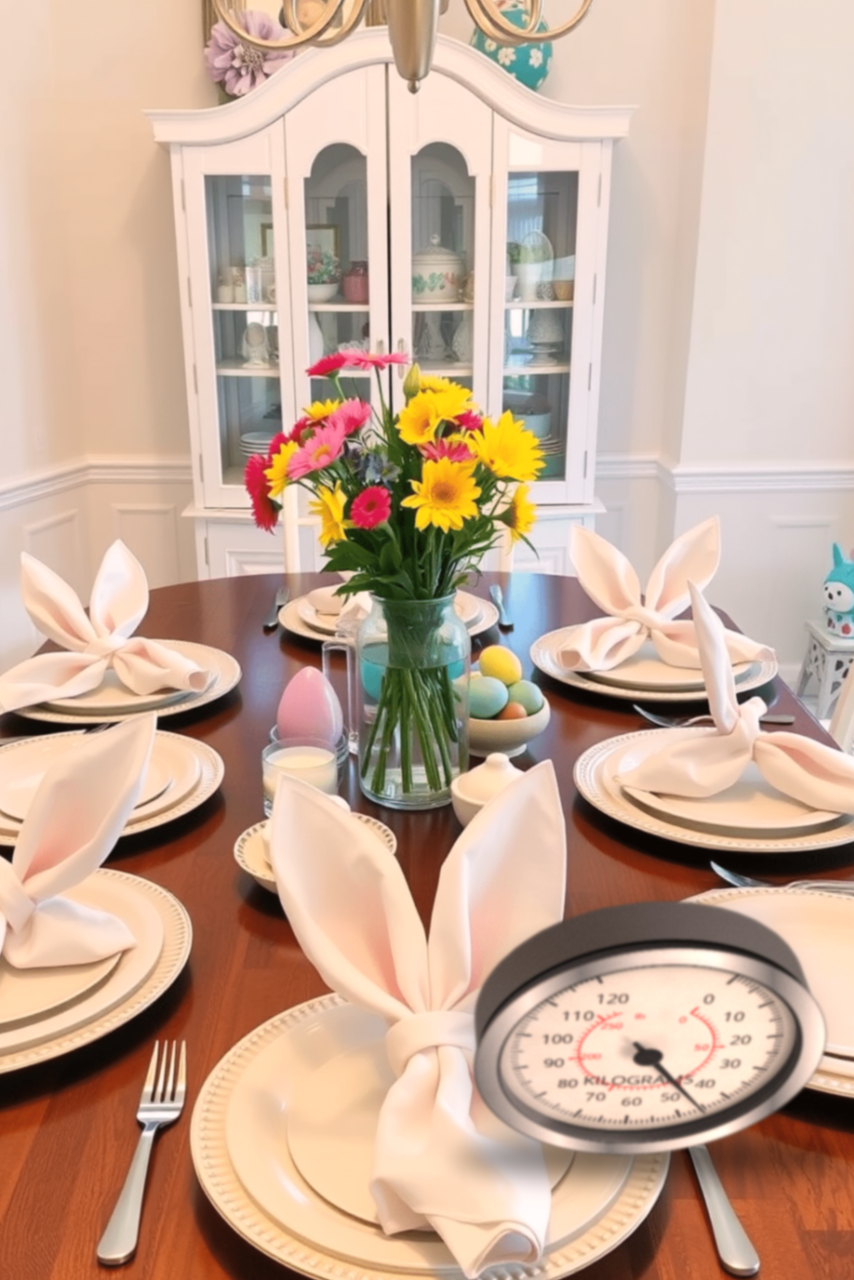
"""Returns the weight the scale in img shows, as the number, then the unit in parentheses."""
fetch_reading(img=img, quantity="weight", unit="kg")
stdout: 45 (kg)
